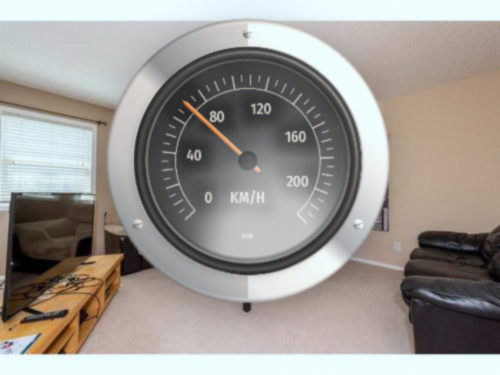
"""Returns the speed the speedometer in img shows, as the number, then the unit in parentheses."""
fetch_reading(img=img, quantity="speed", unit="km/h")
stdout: 70 (km/h)
